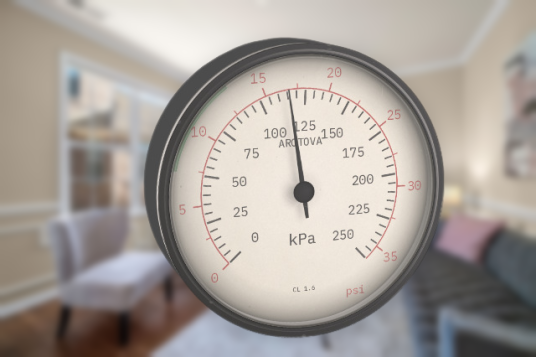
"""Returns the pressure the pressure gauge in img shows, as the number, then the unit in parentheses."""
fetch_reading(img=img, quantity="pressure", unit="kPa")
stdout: 115 (kPa)
